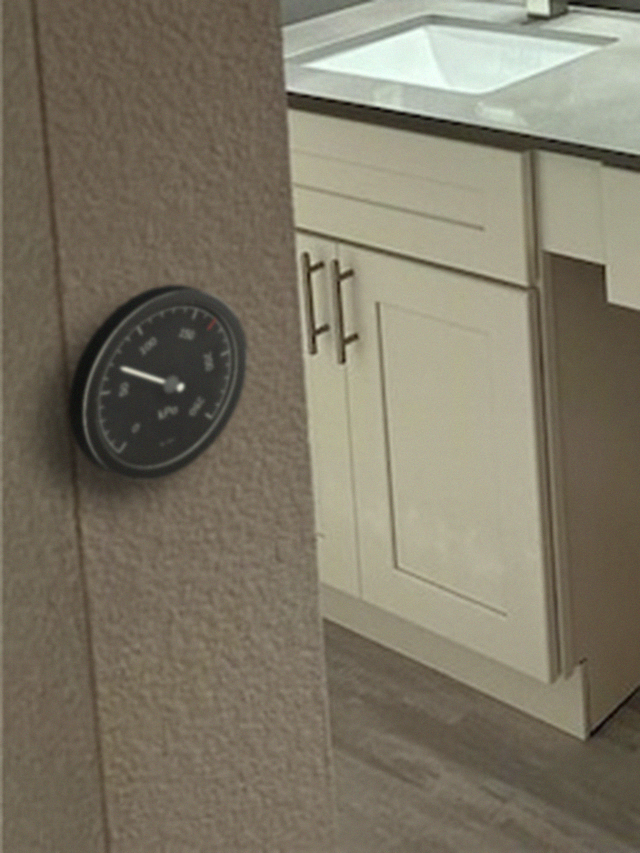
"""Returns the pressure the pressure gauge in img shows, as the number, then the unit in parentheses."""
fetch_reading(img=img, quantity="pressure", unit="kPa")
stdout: 70 (kPa)
